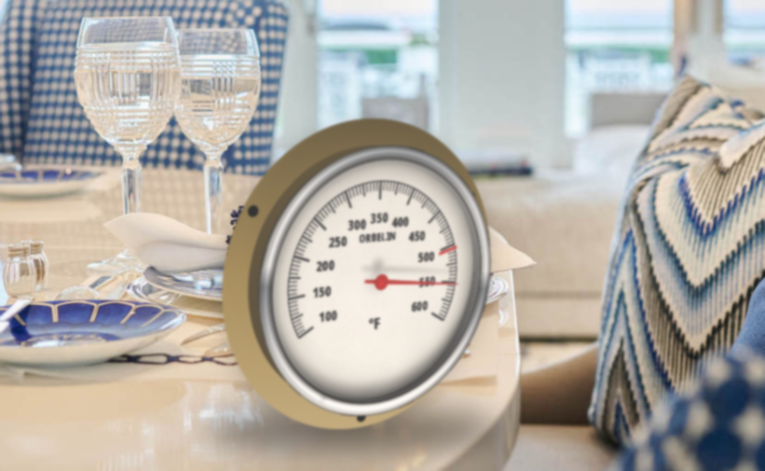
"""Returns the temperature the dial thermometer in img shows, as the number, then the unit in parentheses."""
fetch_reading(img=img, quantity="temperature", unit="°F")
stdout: 550 (°F)
